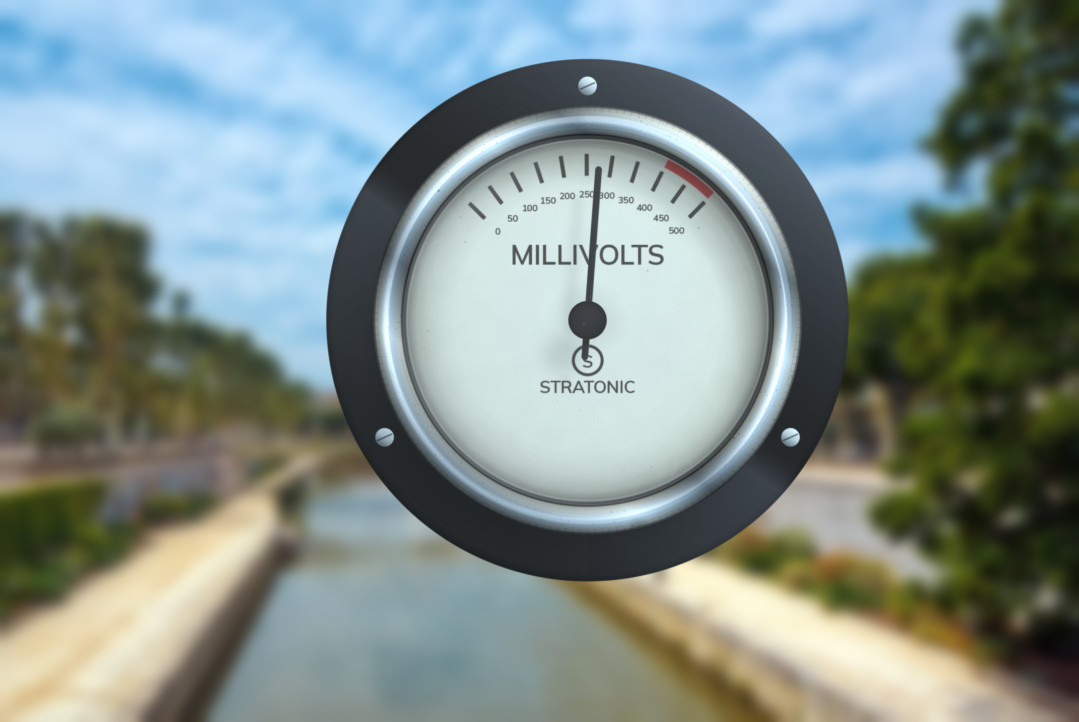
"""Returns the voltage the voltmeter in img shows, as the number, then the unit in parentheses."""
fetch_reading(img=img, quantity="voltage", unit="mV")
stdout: 275 (mV)
